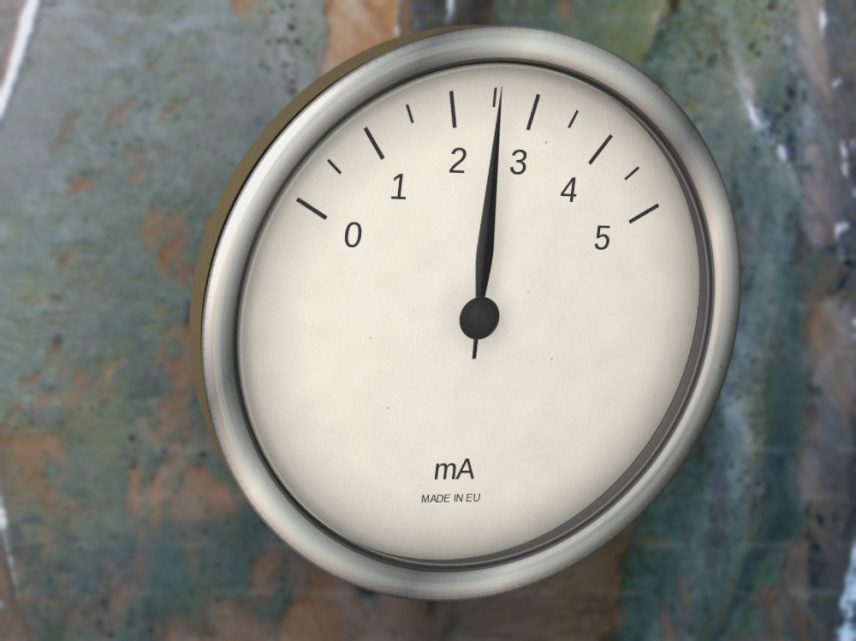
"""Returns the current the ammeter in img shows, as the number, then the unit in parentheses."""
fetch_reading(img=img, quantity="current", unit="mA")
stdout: 2.5 (mA)
